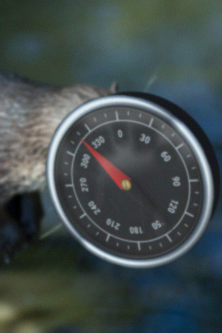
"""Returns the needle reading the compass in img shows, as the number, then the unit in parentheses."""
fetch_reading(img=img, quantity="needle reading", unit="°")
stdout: 320 (°)
